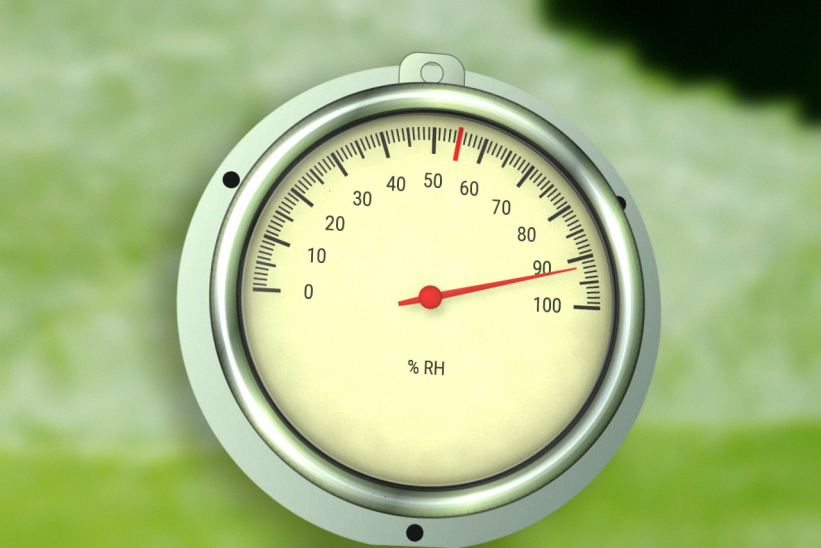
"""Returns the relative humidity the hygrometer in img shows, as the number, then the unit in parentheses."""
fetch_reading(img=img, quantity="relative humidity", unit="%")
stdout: 92 (%)
